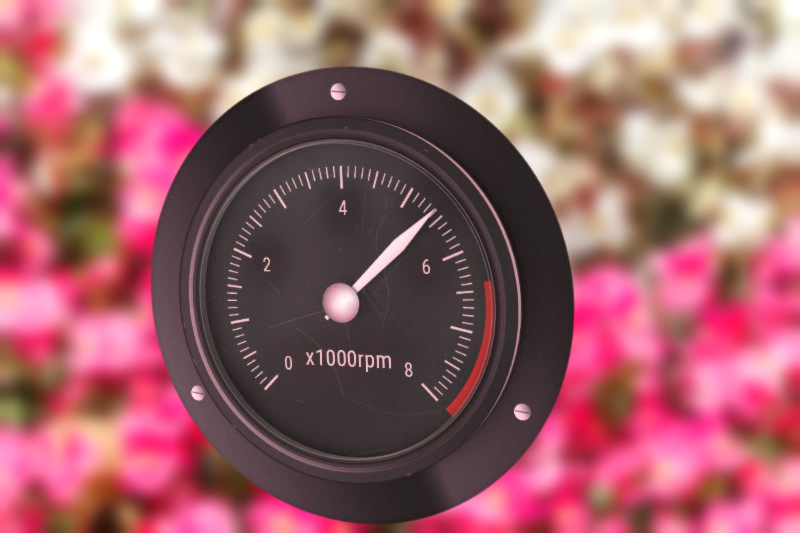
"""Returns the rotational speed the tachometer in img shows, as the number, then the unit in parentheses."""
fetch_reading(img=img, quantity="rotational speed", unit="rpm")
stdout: 5400 (rpm)
